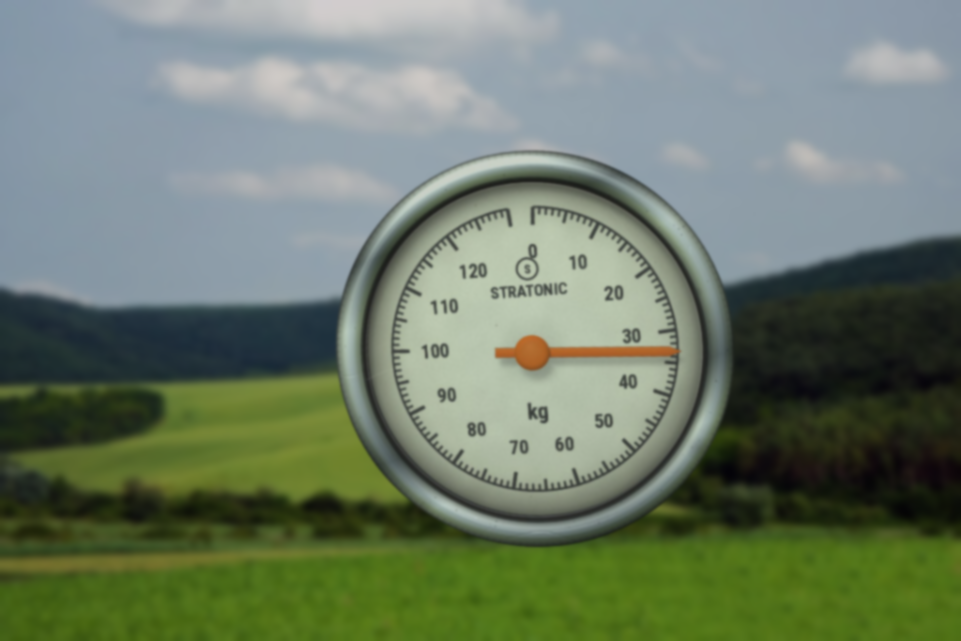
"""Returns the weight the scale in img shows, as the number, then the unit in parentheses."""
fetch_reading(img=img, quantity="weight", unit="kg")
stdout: 33 (kg)
